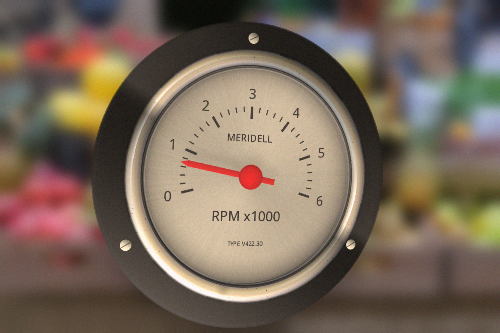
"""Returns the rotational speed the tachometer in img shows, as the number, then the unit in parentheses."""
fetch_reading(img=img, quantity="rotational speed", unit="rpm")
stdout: 700 (rpm)
